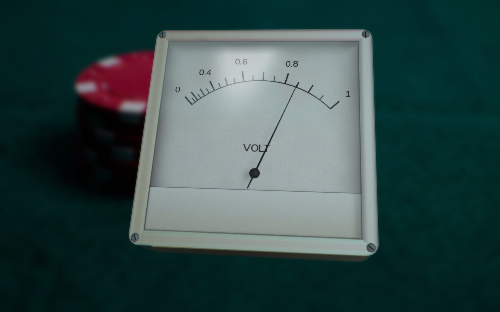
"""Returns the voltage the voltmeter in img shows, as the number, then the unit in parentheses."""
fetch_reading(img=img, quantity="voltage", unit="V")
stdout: 0.85 (V)
